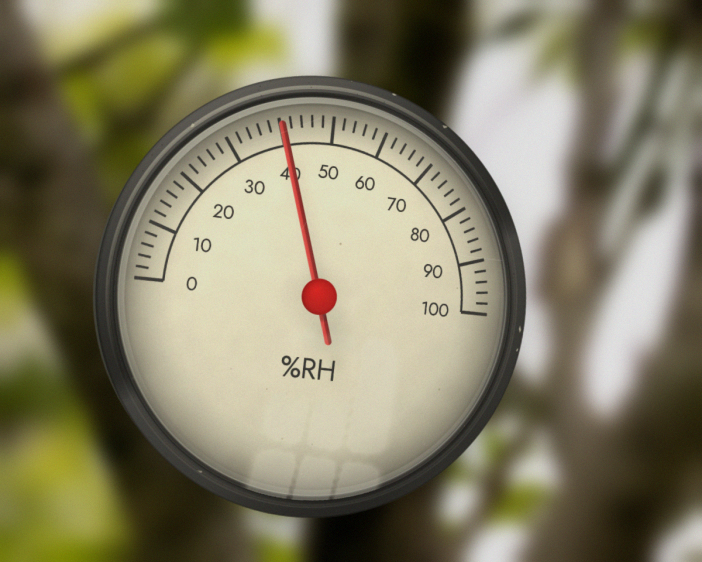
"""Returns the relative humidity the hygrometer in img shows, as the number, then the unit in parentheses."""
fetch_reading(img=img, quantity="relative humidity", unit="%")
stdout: 40 (%)
